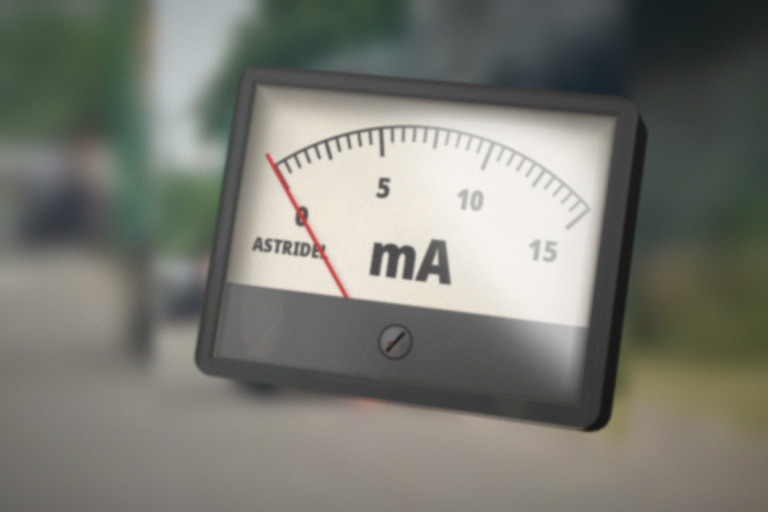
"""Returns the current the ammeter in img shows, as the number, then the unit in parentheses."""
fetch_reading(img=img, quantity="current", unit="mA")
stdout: 0 (mA)
